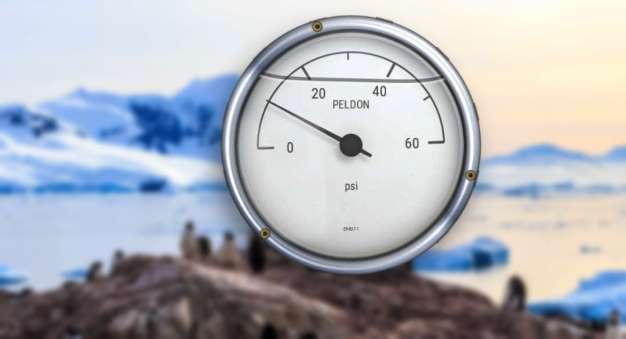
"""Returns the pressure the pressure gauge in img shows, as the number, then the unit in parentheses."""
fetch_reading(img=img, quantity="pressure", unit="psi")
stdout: 10 (psi)
